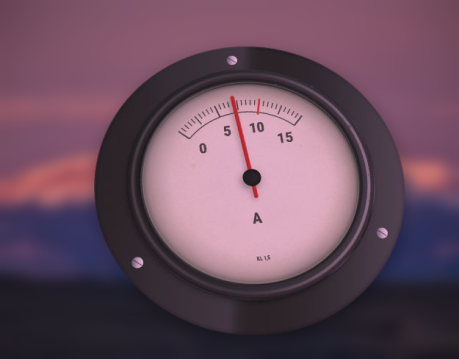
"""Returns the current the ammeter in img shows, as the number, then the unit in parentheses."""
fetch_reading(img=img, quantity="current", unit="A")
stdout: 7 (A)
